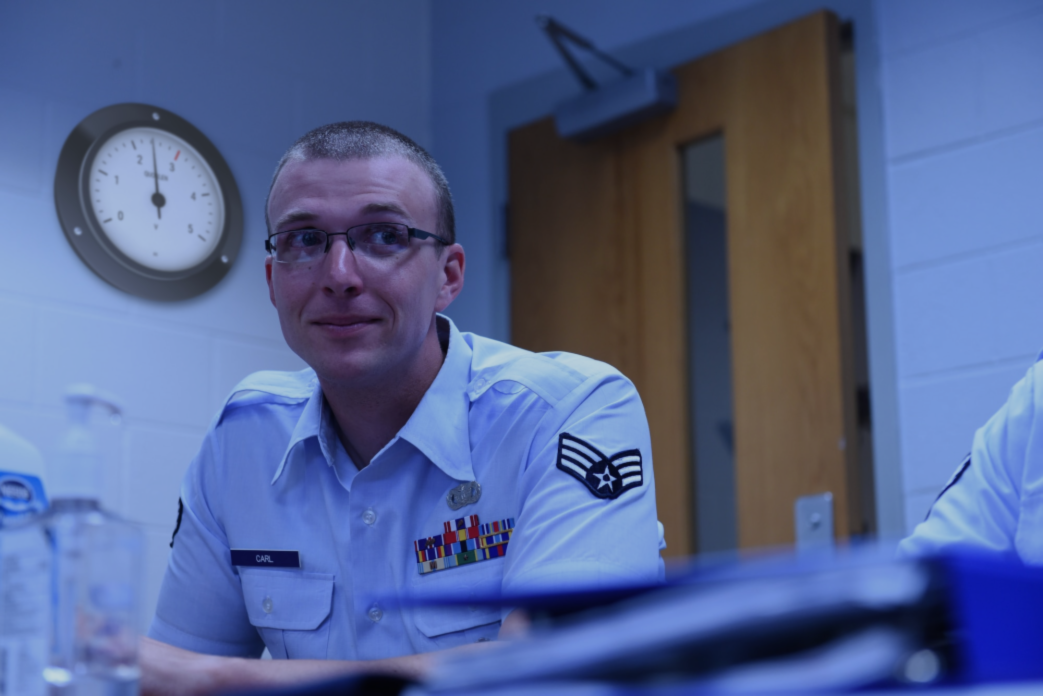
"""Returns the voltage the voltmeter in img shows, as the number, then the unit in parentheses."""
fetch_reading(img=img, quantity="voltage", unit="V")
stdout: 2.4 (V)
